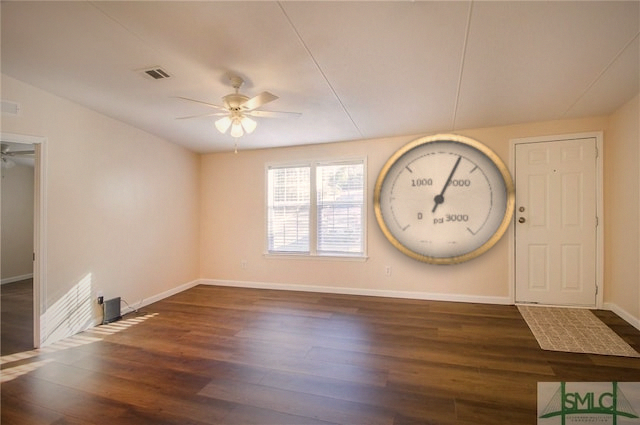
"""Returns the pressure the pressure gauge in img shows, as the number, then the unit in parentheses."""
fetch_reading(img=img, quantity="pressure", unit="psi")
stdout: 1750 (psi)
